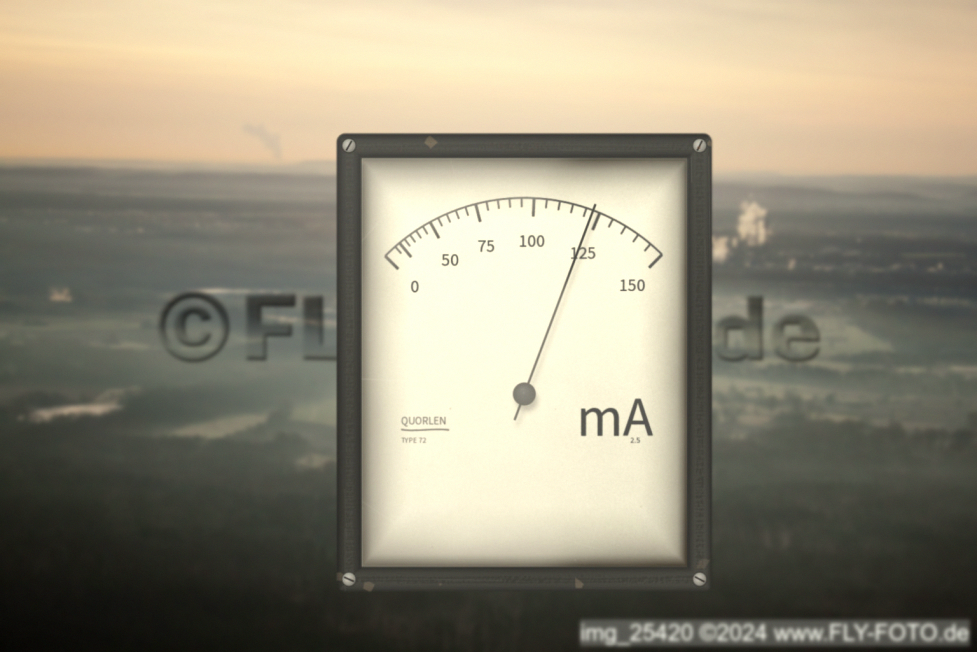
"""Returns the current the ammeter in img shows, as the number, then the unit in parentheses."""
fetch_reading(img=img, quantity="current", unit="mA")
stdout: 122.5 (mA)
